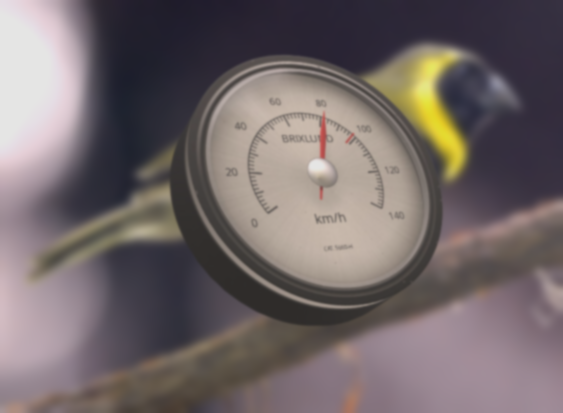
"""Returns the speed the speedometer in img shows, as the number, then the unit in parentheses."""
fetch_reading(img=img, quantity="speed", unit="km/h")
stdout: 80 (km/h)
